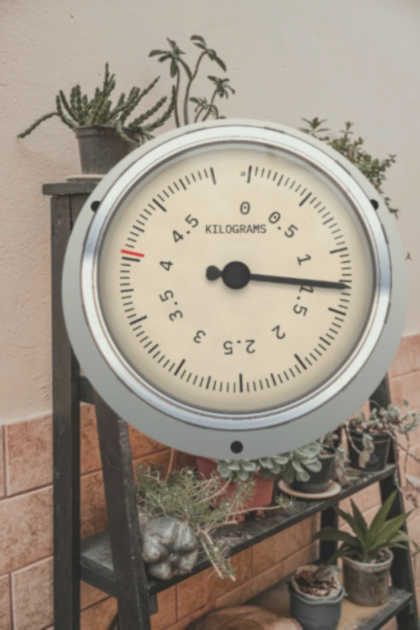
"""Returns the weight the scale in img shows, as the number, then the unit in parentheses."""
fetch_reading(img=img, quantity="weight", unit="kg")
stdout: 1.3 (kg)
